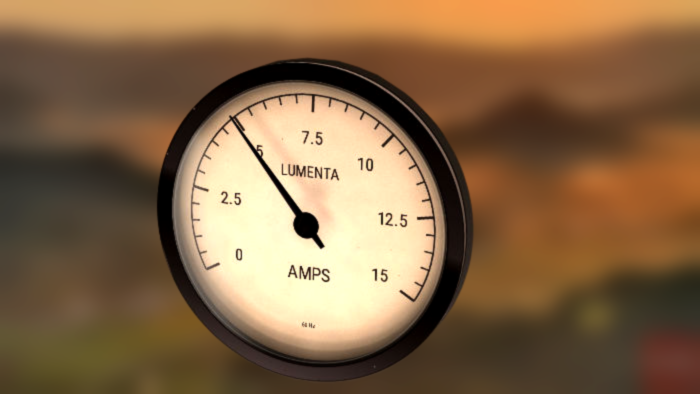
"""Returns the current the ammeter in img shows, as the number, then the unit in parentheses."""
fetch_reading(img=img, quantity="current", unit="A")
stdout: 5 (A)
